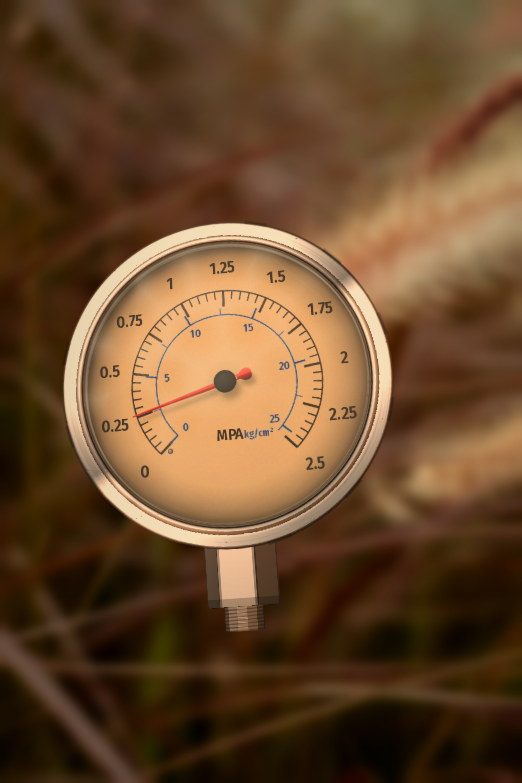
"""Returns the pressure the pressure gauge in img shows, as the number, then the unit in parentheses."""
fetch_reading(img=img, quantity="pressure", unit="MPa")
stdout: 0.25 (MPa)
